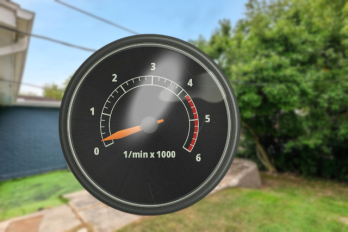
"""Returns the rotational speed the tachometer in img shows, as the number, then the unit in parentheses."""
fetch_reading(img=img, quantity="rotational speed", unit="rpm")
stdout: 200 (rpm)
